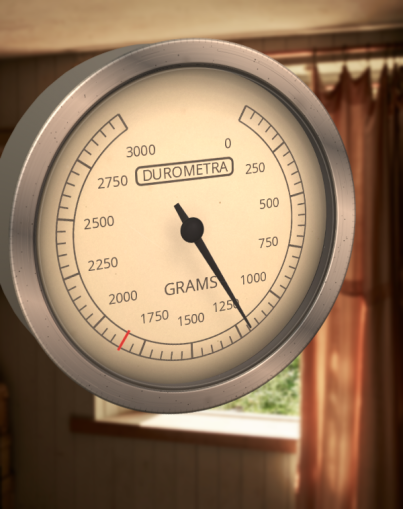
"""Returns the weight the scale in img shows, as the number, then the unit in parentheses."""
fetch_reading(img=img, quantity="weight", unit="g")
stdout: 1200 (g)
